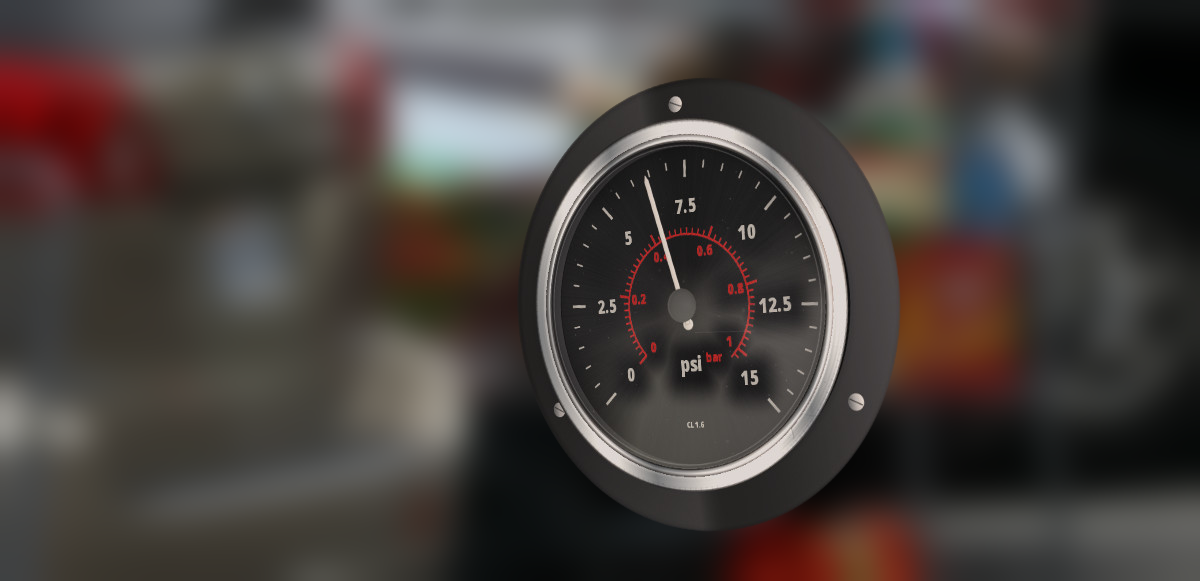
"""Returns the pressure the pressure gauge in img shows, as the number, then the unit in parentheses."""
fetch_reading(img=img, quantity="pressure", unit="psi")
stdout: 6.5 (psi)
